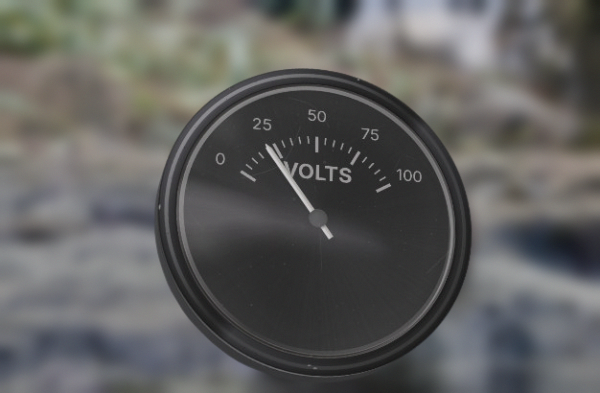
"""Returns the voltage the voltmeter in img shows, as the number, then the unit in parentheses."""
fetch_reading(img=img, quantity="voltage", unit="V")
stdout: 20 (V)
